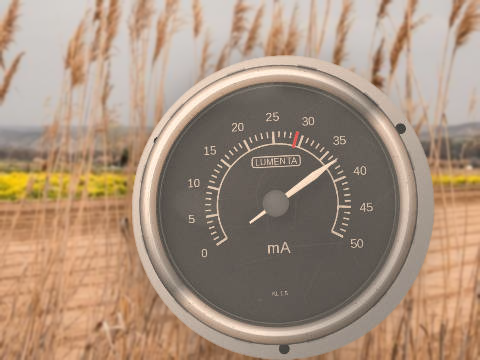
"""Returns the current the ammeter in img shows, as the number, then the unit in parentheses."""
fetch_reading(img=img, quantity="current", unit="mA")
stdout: 37 (mA)
